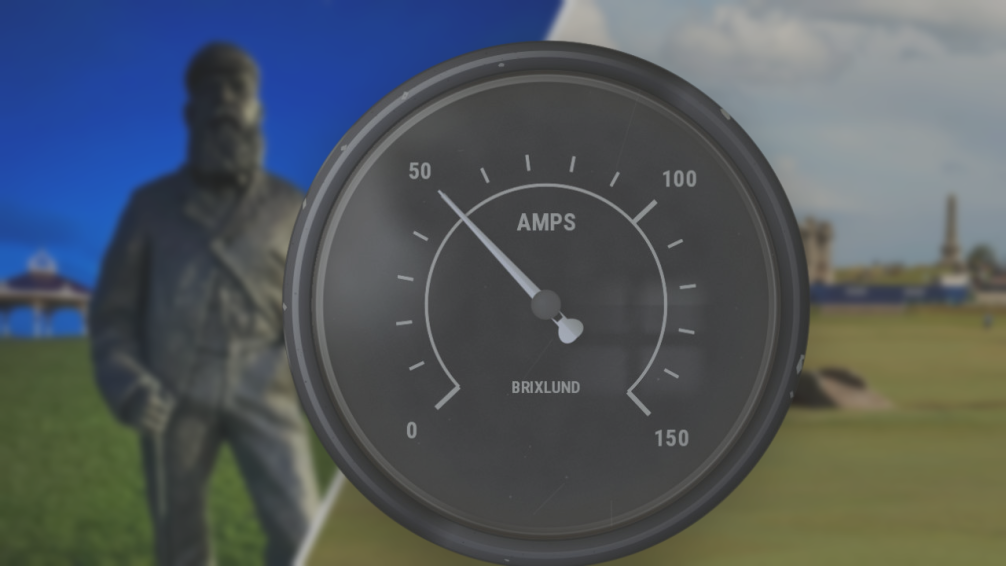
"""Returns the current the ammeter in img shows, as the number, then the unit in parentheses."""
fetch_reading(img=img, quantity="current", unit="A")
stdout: 50 (A)
